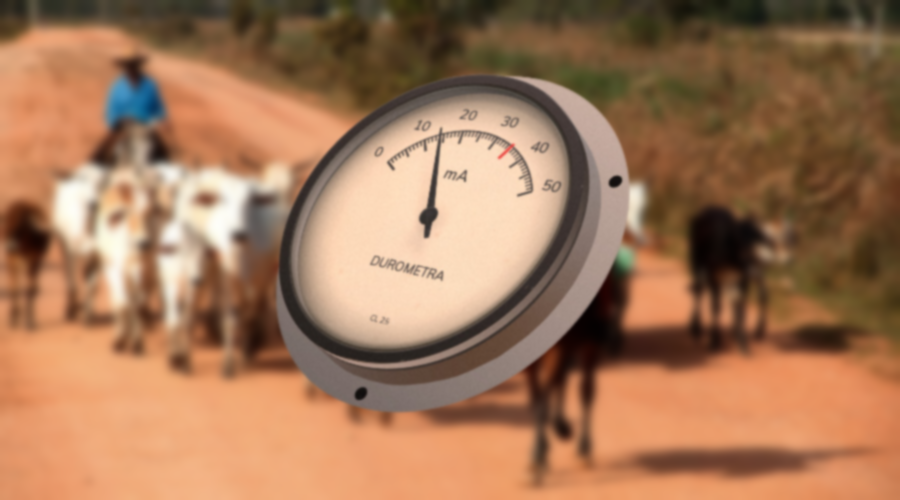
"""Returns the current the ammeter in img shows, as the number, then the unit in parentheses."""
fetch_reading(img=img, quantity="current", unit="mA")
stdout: 15 (mA)
